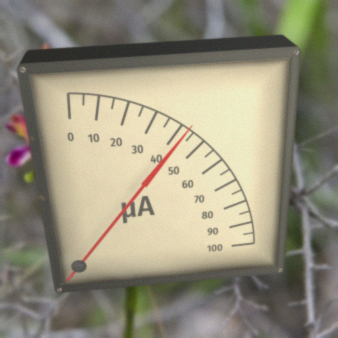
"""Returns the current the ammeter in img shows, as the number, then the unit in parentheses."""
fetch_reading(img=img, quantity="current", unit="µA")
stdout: 42.5 (µA)
